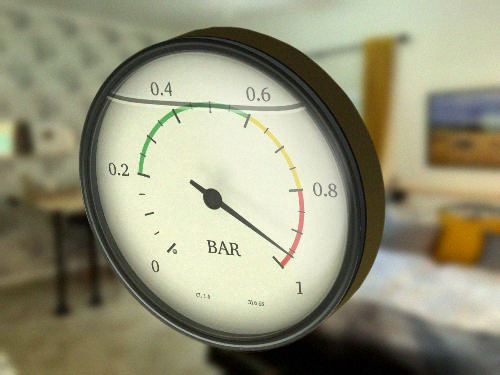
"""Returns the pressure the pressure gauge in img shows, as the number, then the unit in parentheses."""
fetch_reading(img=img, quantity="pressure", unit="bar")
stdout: 0.95 (bar)
